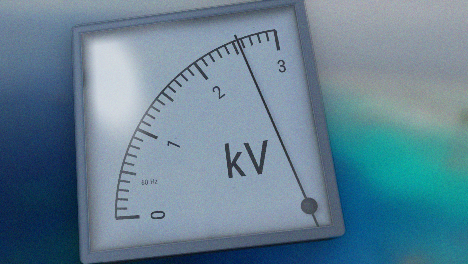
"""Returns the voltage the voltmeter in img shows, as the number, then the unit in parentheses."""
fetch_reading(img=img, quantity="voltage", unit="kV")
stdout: 2.55 (kV)
